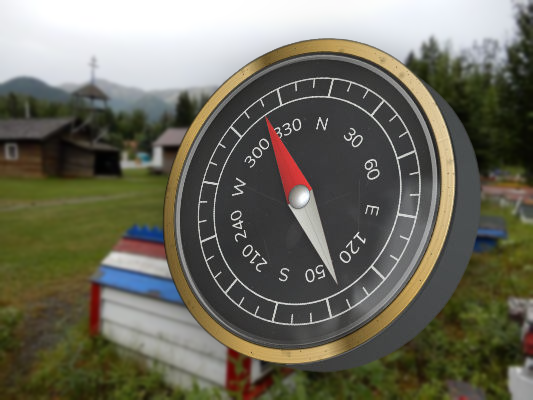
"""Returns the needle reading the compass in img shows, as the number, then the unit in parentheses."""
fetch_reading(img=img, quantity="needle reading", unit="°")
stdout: 320 (°)
